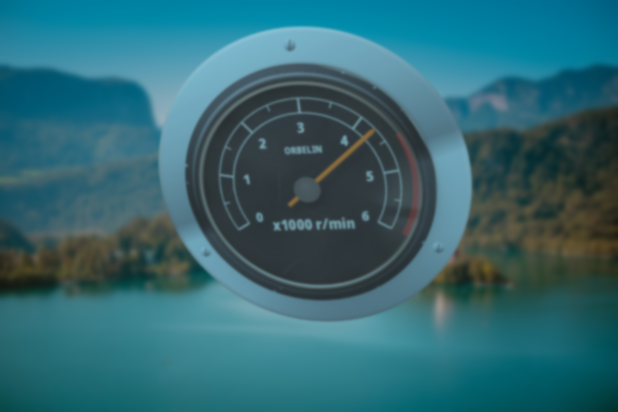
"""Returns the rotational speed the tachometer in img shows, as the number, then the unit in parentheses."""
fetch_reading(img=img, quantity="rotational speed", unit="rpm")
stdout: 4250 (rpm)
